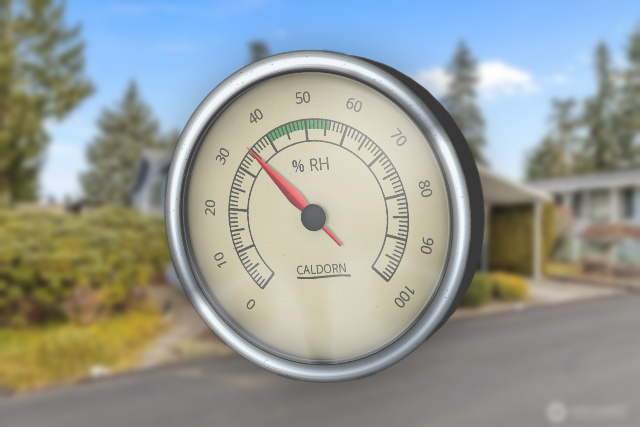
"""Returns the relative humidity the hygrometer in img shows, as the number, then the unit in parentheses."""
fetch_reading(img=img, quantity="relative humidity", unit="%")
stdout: 35 (%)
